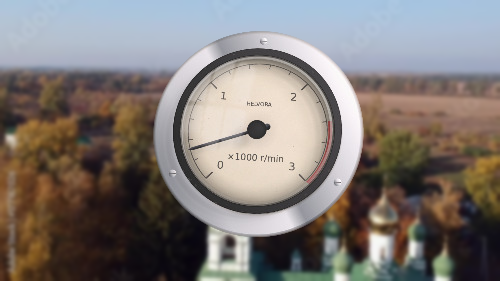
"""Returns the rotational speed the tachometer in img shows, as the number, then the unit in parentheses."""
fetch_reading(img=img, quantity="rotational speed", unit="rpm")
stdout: 300 (rpm)
